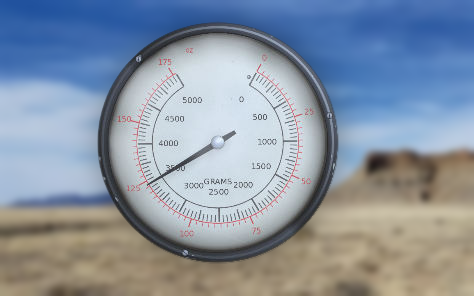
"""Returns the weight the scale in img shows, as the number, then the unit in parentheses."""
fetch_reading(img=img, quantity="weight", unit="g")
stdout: 3500 (g)
